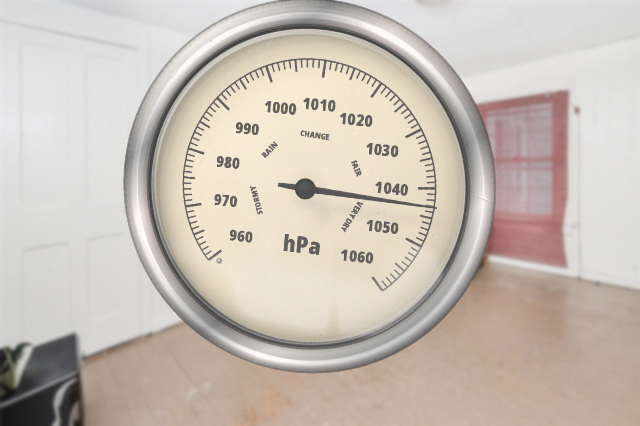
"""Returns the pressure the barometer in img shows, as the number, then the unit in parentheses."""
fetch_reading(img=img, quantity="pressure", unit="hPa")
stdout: 1043 (hPa)
